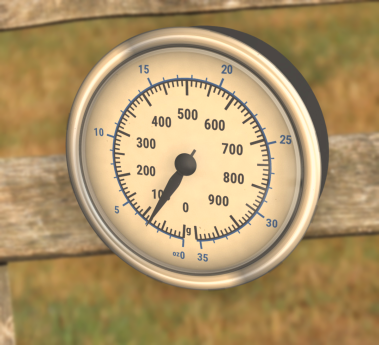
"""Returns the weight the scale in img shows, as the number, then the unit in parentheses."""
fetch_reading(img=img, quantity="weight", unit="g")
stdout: 80 (g)
